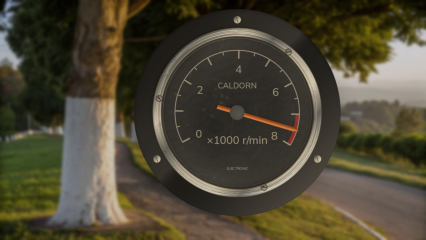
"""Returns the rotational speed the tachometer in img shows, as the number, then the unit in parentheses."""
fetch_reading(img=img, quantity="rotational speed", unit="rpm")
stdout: 7500 (rpm)
